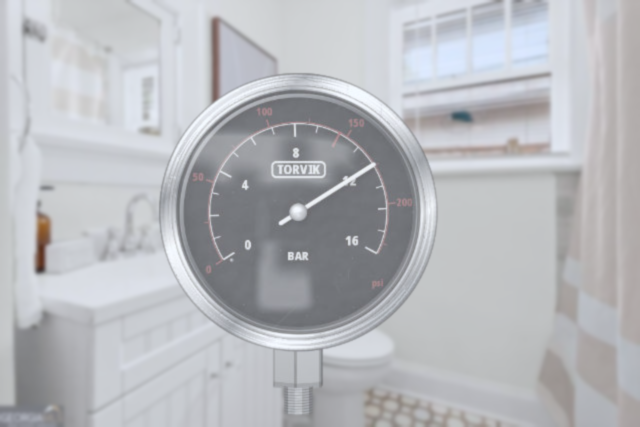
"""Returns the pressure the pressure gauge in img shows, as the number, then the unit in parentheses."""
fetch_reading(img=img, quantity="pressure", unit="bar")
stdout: 12 (bar)
